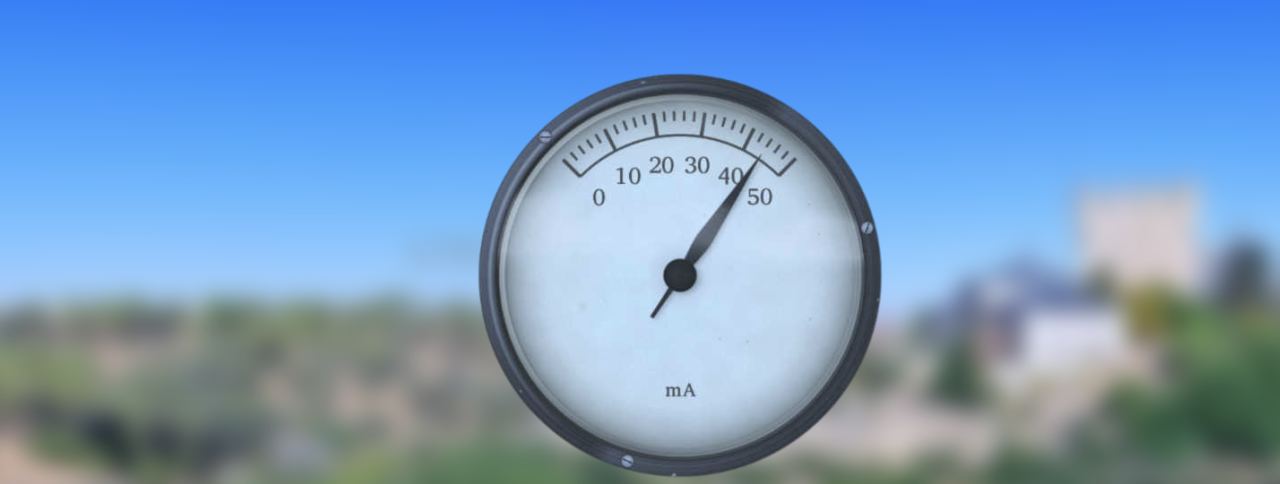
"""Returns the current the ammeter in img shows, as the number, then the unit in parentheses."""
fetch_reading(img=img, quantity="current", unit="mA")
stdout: 44 (mA)
